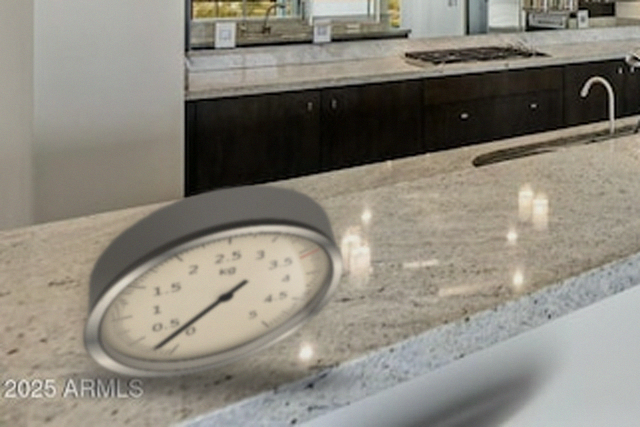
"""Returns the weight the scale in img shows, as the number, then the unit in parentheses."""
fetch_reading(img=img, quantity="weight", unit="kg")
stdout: 0.25 (kg)
